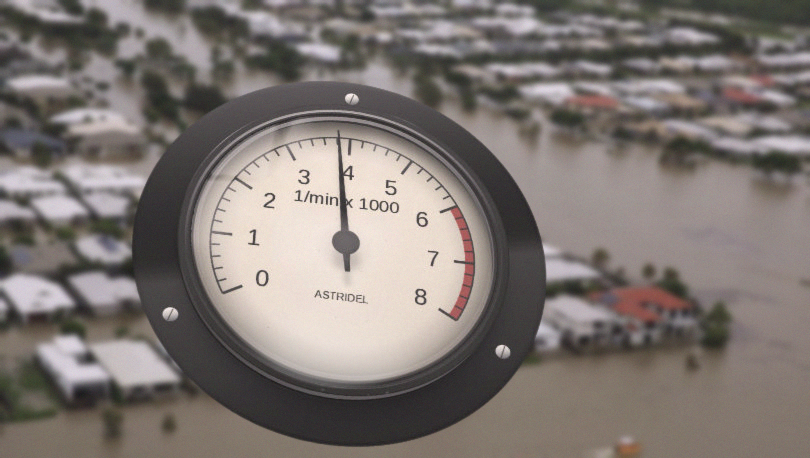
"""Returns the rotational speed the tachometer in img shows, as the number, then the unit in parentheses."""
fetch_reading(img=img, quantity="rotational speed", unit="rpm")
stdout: 3800 (rpm)
